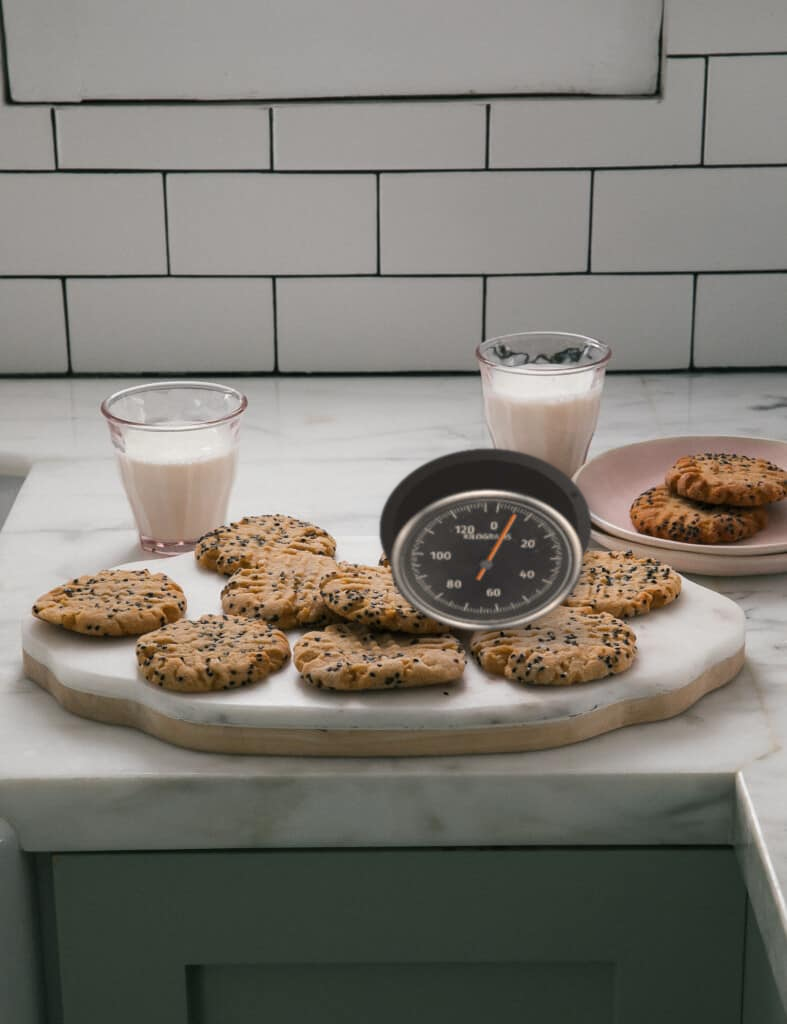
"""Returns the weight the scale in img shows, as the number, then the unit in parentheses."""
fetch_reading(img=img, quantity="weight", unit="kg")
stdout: 5 (kg)
